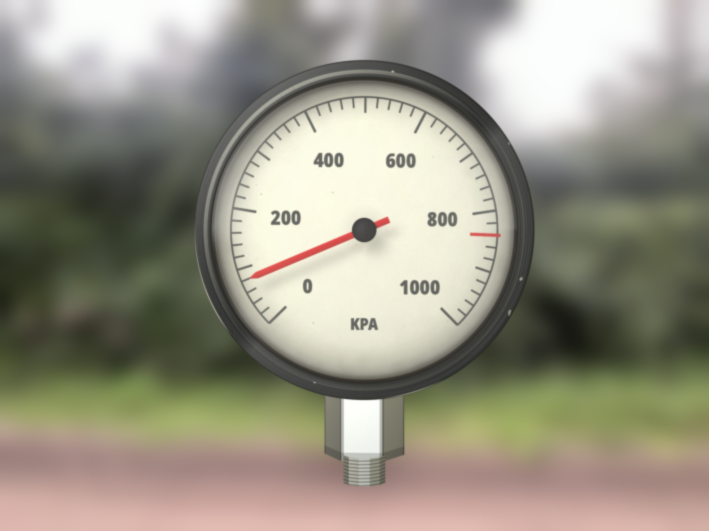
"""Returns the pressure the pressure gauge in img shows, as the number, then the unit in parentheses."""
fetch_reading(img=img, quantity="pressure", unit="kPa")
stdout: 80 (kPa)
